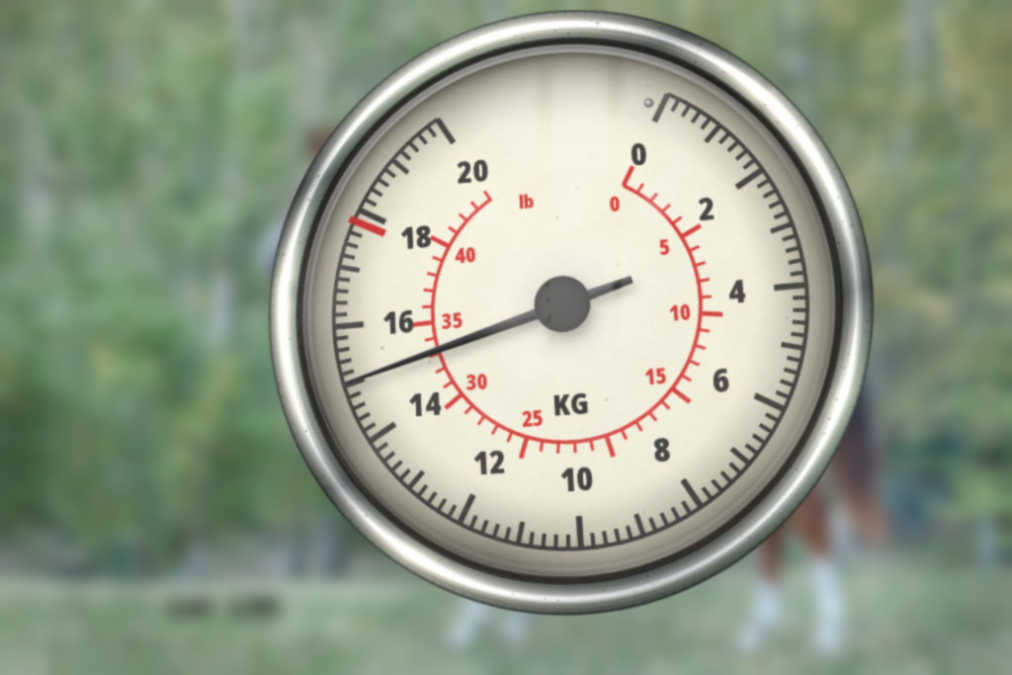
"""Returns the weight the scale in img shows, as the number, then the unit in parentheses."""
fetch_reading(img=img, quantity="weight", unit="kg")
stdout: 15 (kg)
